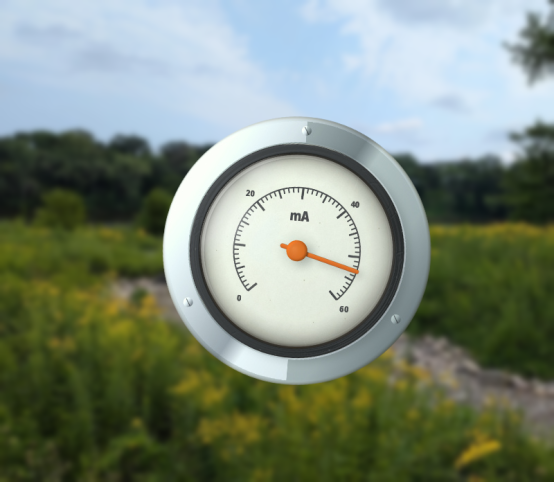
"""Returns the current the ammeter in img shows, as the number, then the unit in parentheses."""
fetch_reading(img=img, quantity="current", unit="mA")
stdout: 53 (mA)
